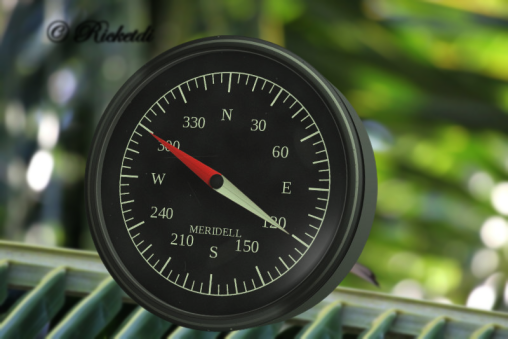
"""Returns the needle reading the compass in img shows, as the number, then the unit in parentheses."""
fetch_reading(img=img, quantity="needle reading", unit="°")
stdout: 300 (°)
